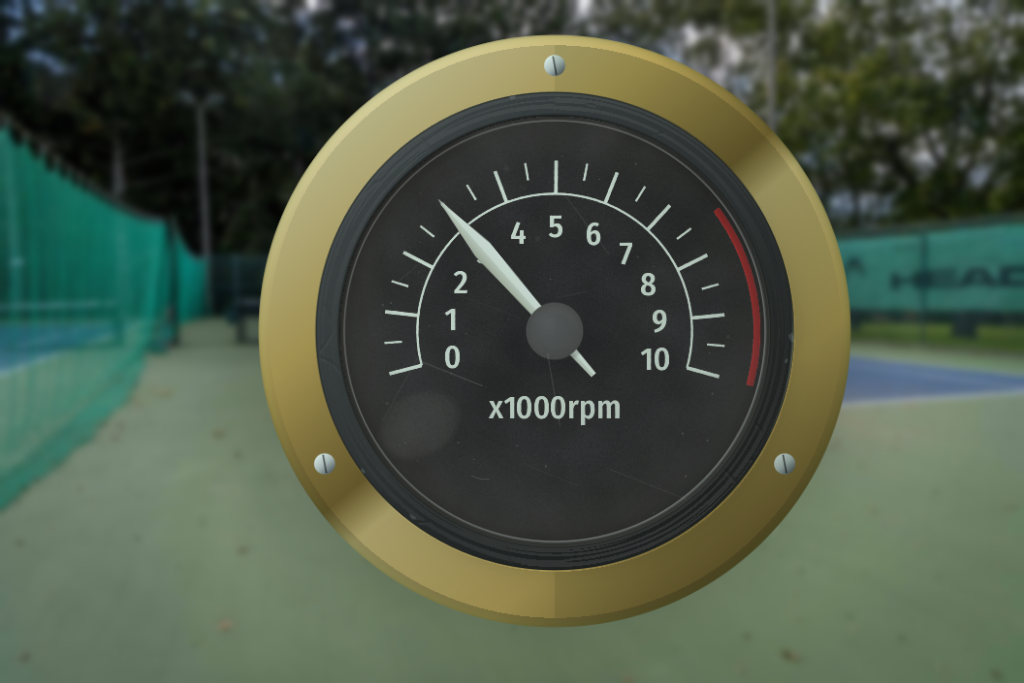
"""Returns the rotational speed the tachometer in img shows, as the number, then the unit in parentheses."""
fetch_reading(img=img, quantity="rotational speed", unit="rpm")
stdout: 3000 (rpm)
